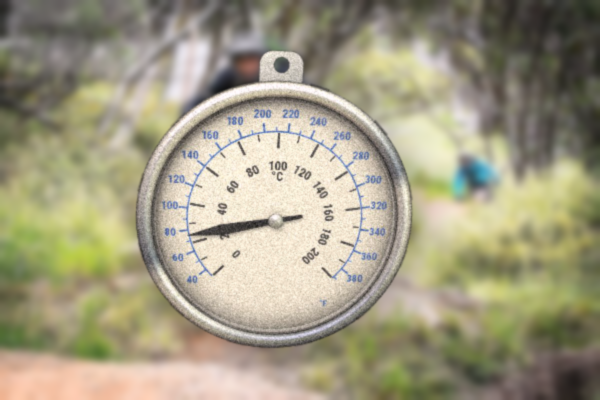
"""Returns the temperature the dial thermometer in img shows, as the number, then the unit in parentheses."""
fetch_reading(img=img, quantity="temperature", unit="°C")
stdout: 25 (°C)
